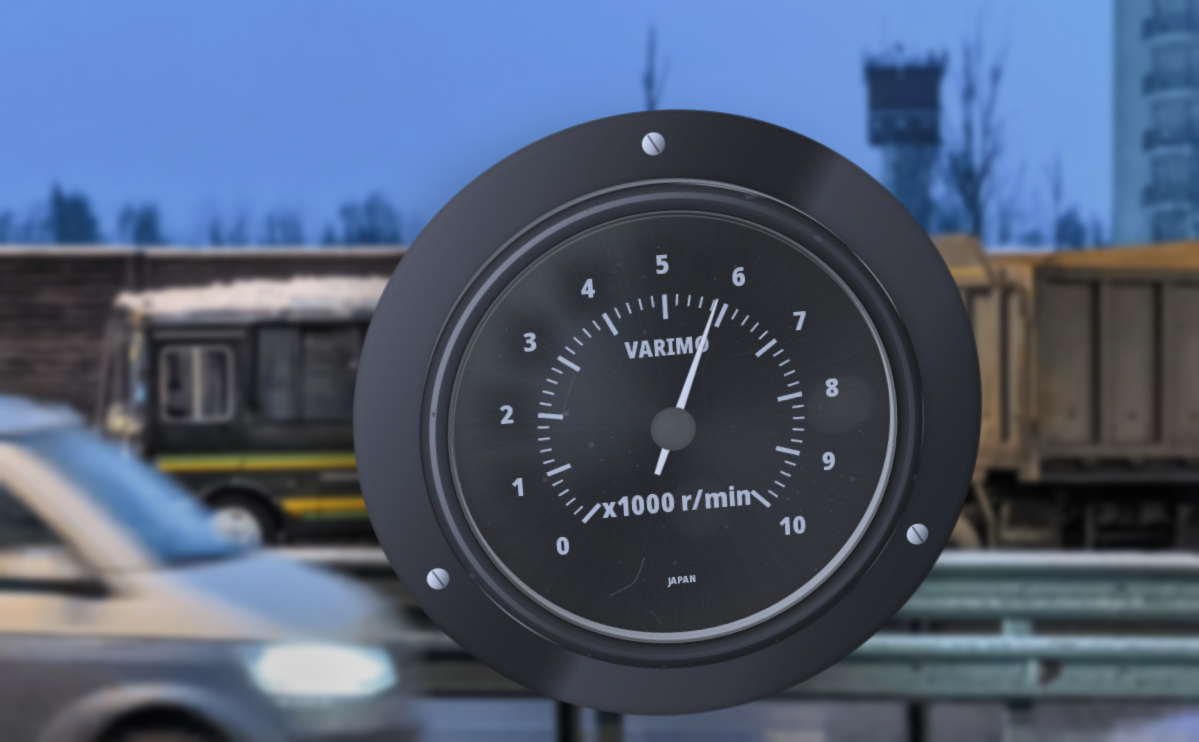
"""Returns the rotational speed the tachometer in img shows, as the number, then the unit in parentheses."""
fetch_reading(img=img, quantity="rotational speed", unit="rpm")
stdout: 5800 (rpm)
